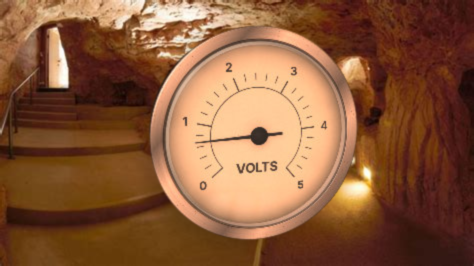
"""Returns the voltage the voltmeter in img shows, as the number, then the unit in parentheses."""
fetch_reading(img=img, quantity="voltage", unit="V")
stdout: 0.7 (V)
